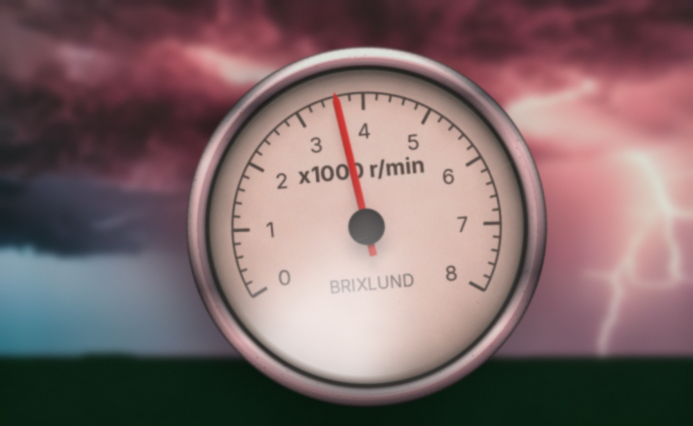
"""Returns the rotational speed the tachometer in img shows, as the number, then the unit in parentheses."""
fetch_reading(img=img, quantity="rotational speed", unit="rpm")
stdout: 3600 (rpm)
